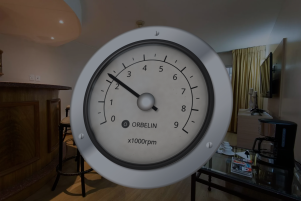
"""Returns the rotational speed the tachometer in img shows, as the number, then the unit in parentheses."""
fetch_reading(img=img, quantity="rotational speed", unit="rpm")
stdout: 2250 (rpm)
